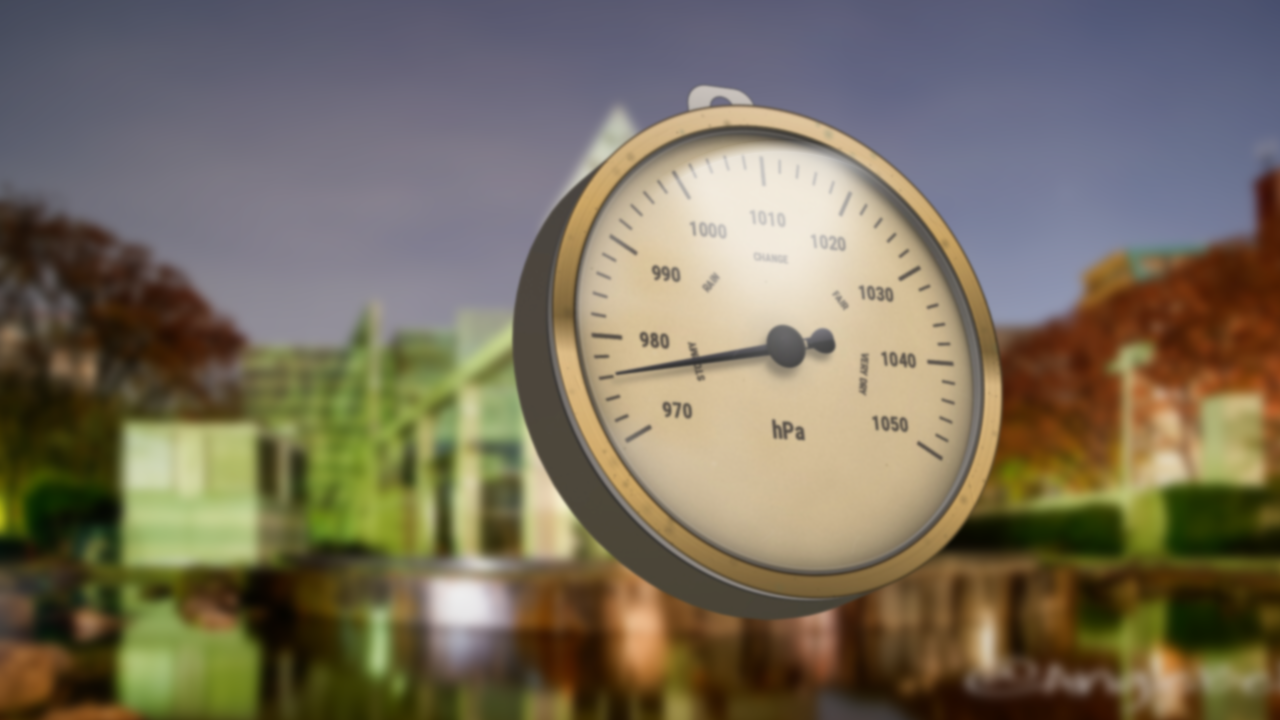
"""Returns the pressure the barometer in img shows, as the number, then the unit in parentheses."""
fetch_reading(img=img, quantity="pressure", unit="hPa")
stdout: 976 (hPa)
